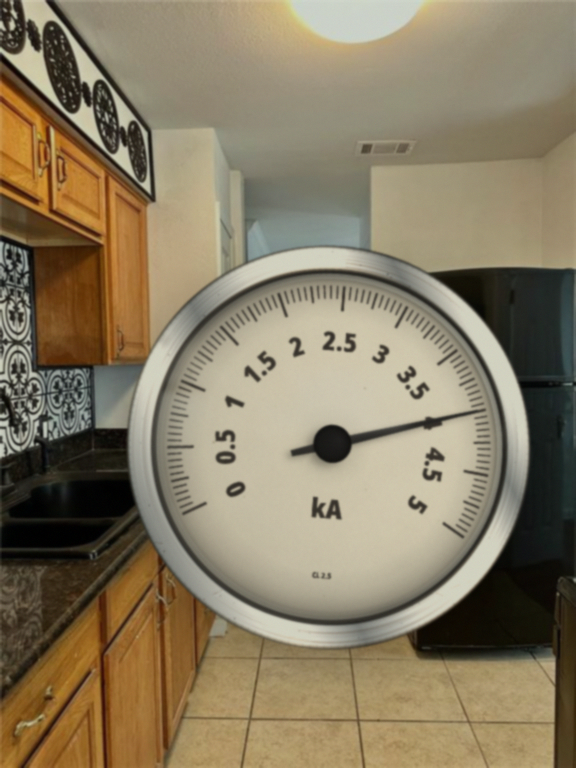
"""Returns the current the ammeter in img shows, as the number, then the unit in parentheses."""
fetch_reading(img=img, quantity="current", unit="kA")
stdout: 4 (kA)
